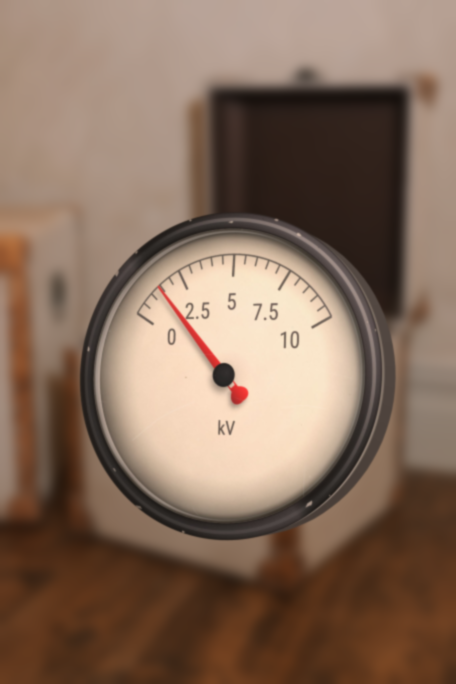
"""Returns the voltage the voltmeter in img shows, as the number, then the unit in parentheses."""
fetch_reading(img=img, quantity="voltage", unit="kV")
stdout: 1.5 (kV)
